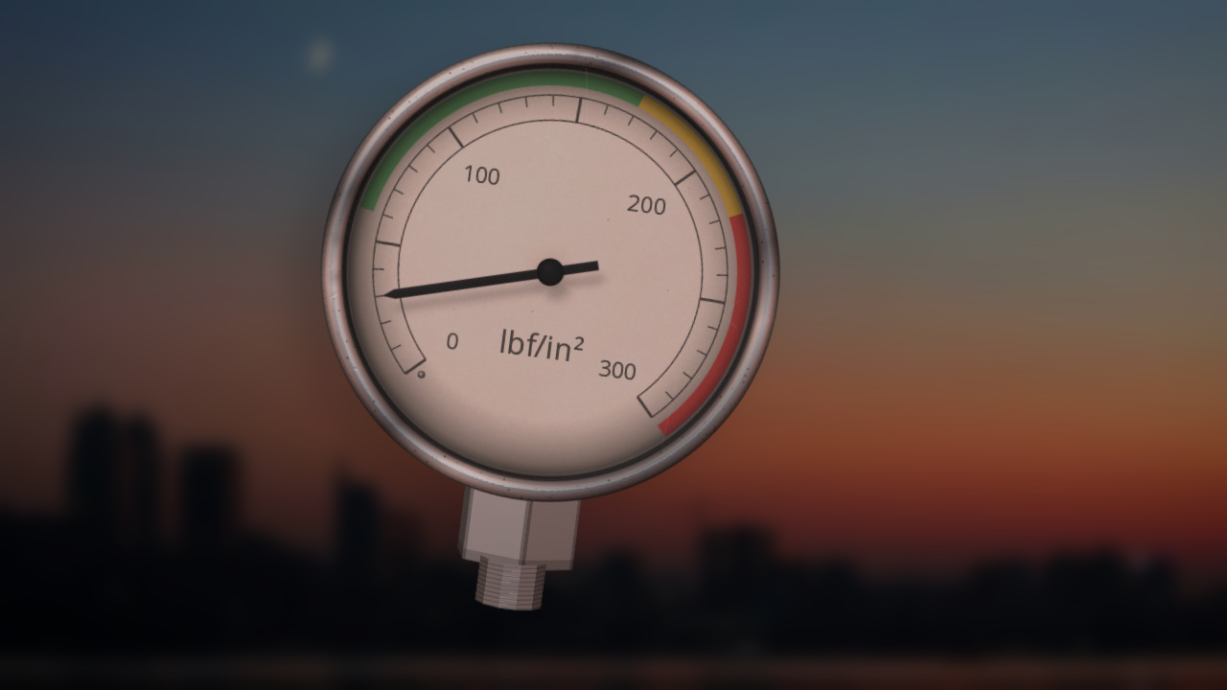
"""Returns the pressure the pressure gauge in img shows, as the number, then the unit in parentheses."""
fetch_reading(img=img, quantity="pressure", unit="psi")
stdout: 30 (psi)
